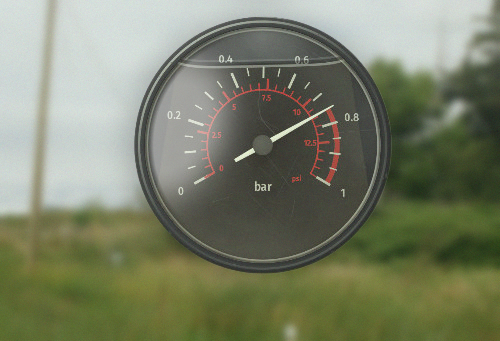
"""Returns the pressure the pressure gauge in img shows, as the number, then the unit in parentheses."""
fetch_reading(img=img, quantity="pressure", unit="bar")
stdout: 0.75 (bar)
